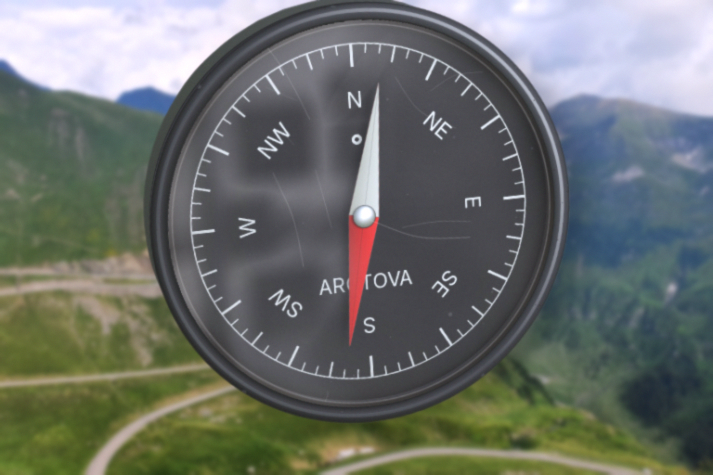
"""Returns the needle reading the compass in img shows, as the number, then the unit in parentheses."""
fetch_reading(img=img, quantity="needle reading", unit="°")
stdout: 190 (°)
